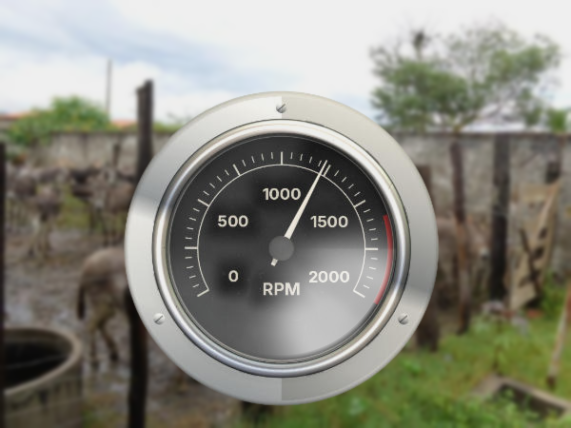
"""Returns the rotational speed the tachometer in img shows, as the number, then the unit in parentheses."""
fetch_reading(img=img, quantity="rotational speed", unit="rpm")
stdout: 1225 (rpm)
